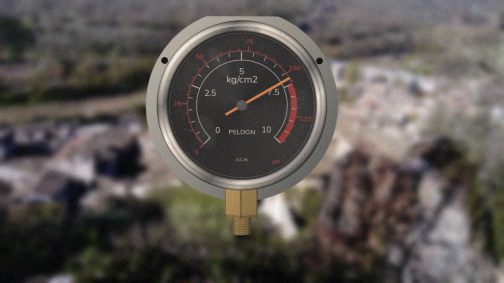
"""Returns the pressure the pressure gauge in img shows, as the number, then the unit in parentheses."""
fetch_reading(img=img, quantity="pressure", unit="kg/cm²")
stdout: 7.25 (kg/cm²)
